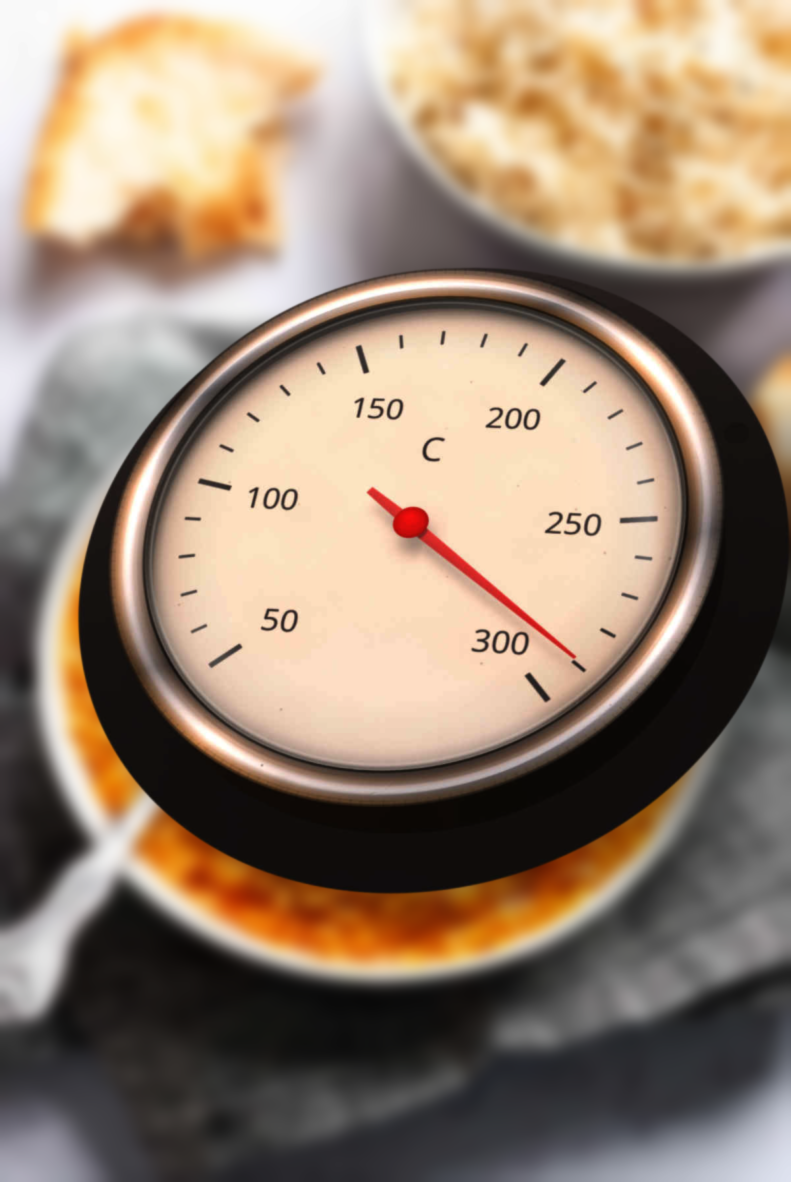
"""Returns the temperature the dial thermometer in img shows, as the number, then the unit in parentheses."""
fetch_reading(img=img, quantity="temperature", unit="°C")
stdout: 290 (°C)
